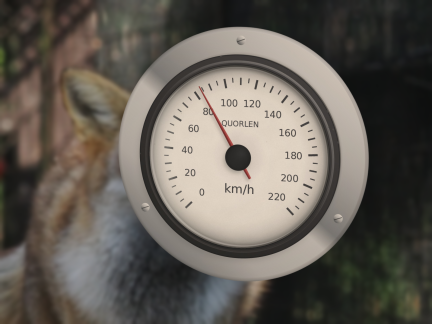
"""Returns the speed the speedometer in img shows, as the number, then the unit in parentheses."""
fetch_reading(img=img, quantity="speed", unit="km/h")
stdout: 85 (km/h)
